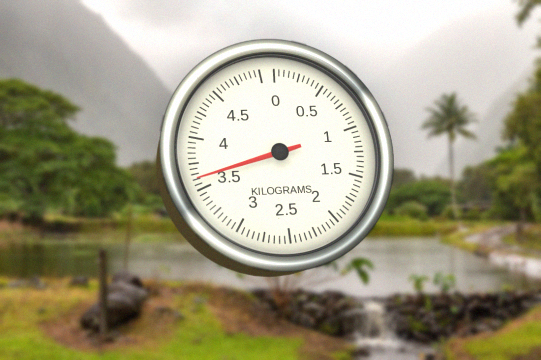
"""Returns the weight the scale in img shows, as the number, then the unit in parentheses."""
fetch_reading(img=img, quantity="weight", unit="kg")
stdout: 3.6 (kg)
